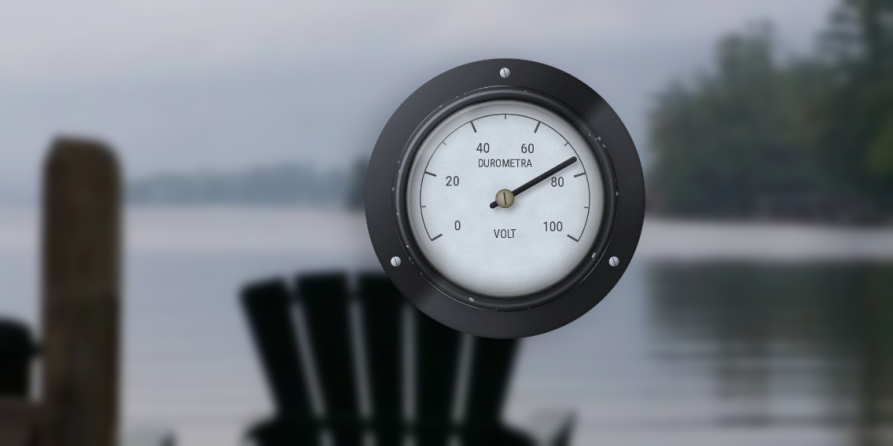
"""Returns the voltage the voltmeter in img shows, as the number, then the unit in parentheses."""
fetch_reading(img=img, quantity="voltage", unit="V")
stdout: 75 (V)
